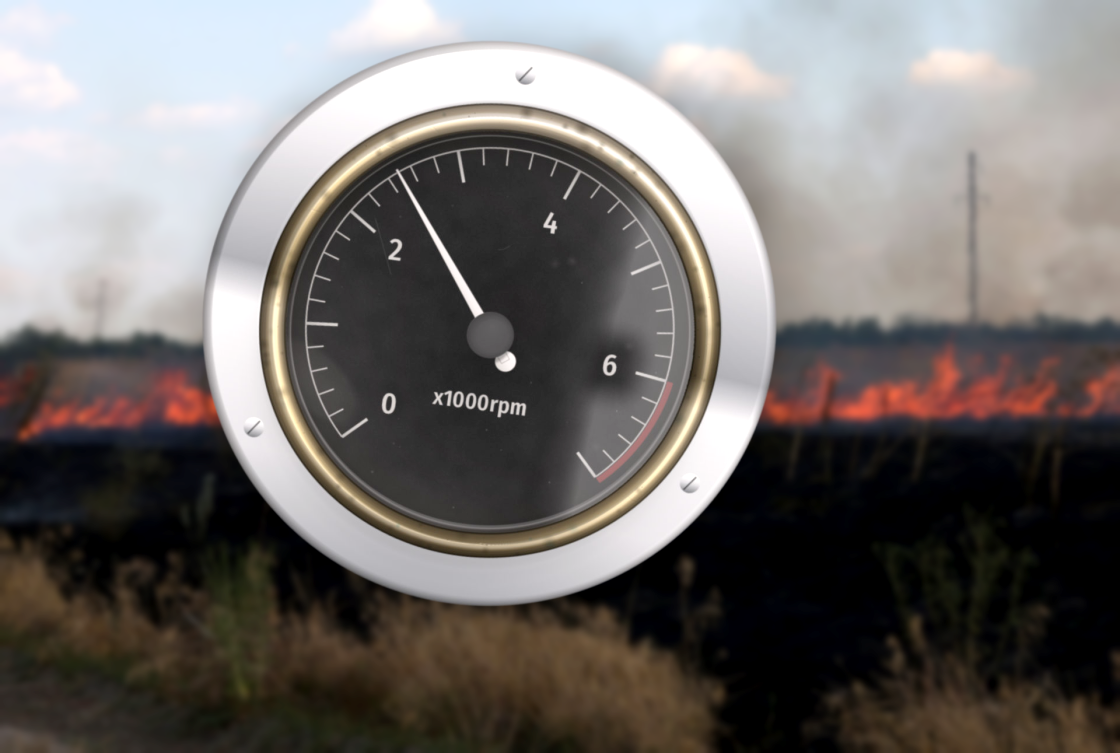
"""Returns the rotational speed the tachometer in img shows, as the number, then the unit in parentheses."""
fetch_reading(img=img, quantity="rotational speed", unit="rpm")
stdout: 2500 (rpm)
